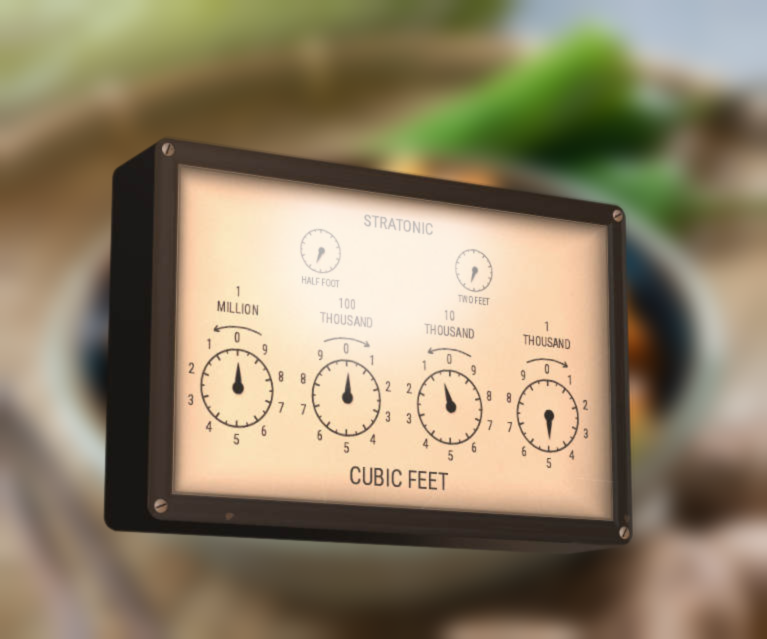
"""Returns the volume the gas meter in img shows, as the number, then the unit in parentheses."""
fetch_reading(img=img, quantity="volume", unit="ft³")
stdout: 500 (ft³)
